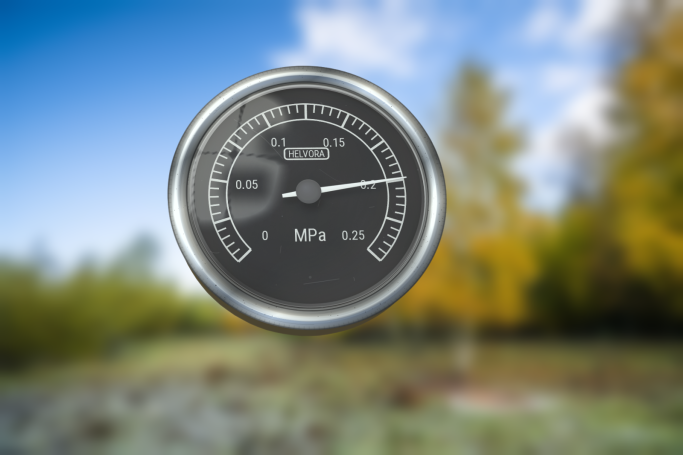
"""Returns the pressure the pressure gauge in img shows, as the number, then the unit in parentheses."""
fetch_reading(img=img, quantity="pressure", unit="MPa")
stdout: 0.2 (MPa)
